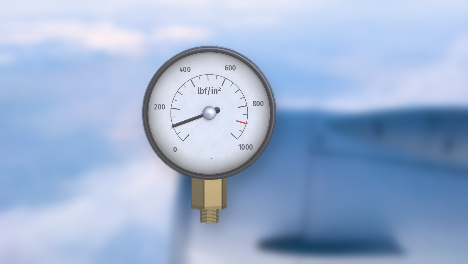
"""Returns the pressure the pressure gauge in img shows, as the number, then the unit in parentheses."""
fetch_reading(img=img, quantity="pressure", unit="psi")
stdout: 100 (psi)
